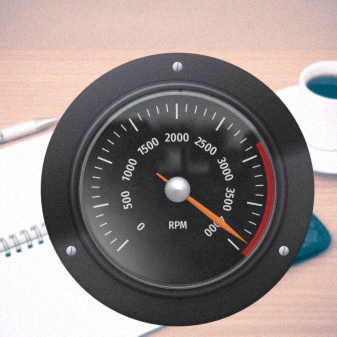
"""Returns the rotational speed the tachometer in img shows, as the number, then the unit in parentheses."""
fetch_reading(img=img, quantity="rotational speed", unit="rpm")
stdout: 3900 (rpm)
